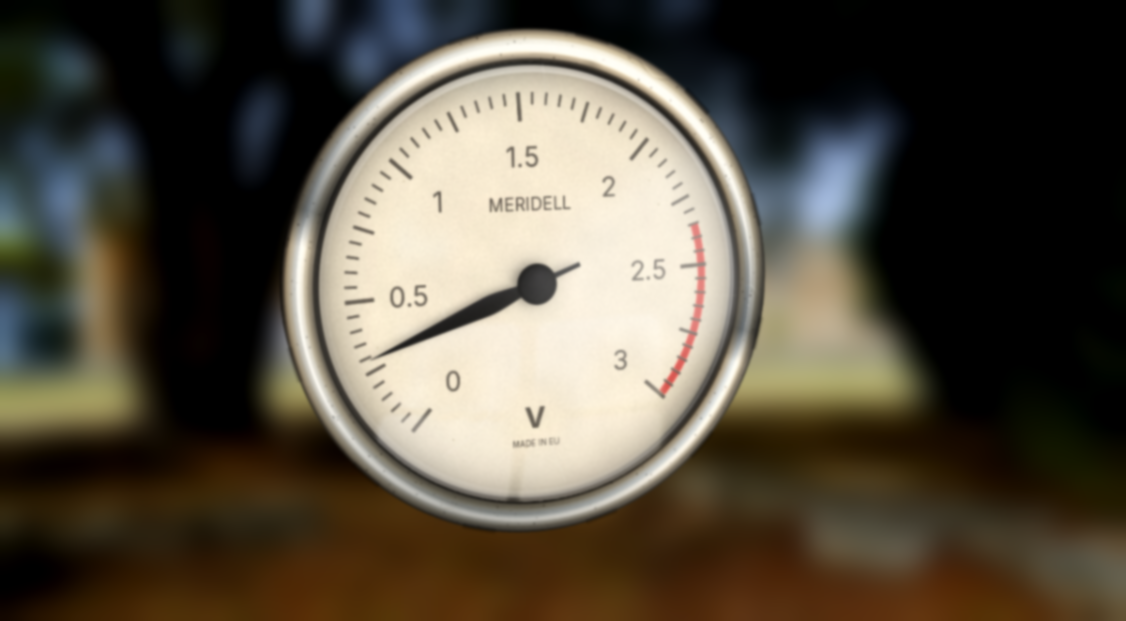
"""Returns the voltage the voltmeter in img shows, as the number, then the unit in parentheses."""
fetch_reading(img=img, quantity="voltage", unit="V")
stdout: 0.3 (V)
